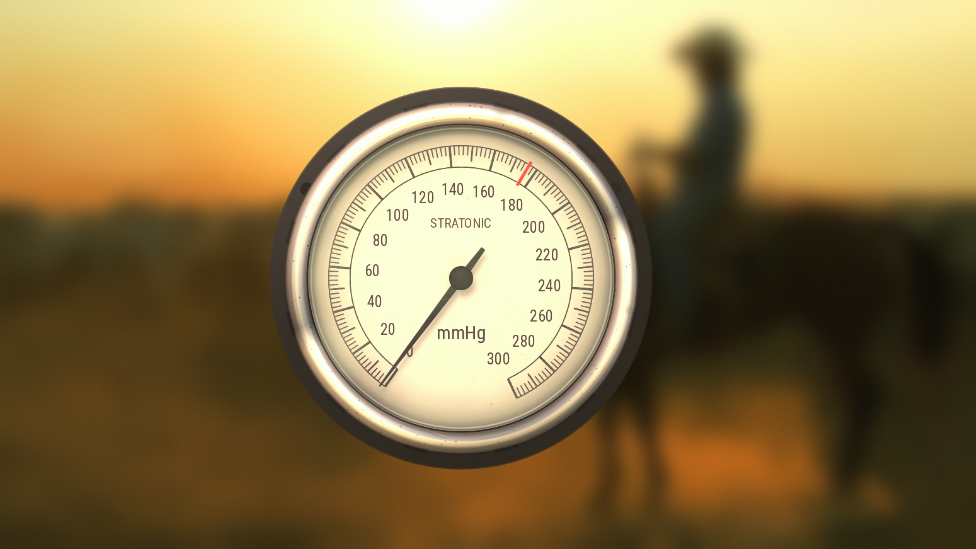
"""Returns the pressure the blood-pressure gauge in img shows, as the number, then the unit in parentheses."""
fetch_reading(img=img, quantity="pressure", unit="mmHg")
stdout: 2 (mmHg)
